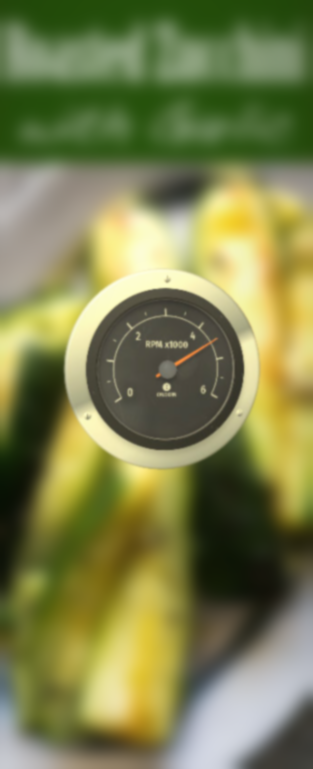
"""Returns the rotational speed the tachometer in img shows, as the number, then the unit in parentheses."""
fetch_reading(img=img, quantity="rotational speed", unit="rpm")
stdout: 4500 (rpm)
